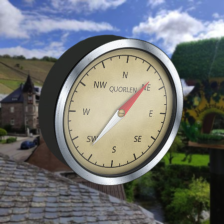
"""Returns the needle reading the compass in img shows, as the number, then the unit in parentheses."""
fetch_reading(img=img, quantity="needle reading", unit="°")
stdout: 40 (°)
